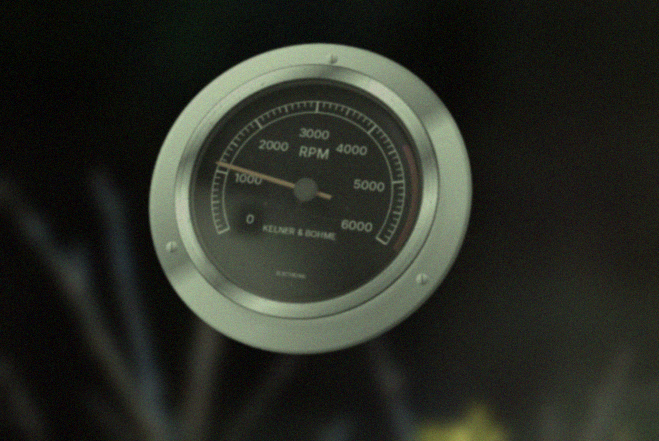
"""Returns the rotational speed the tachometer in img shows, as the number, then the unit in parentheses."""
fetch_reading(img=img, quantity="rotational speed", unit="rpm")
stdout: 1100 (rpm)
